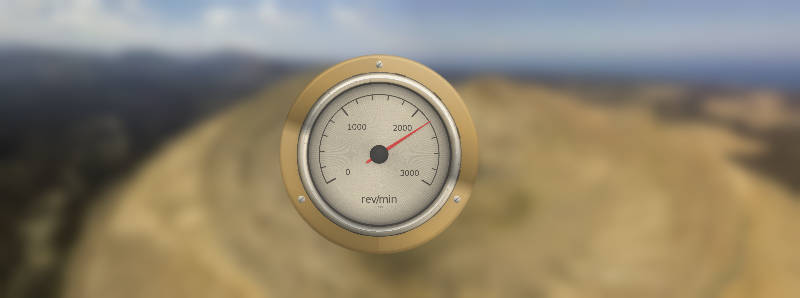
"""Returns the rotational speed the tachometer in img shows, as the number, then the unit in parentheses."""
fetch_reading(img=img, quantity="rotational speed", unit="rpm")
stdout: 2200 (rpm)
